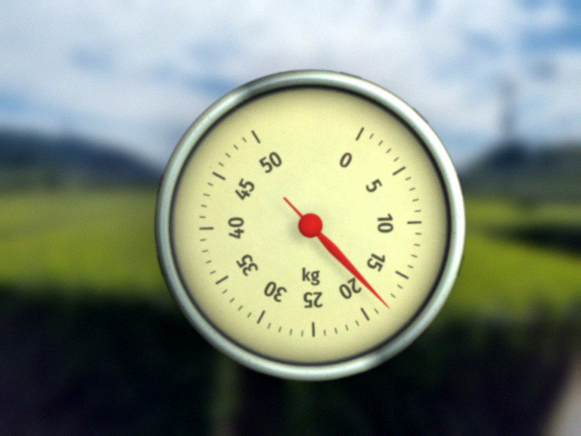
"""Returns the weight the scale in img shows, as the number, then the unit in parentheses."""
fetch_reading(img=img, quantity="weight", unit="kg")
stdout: 18 (kg)
